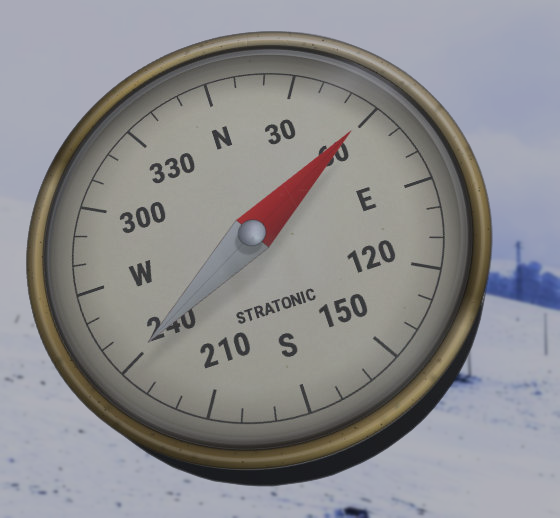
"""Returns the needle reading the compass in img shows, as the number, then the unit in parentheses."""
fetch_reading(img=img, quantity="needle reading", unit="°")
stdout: 60 (°)
